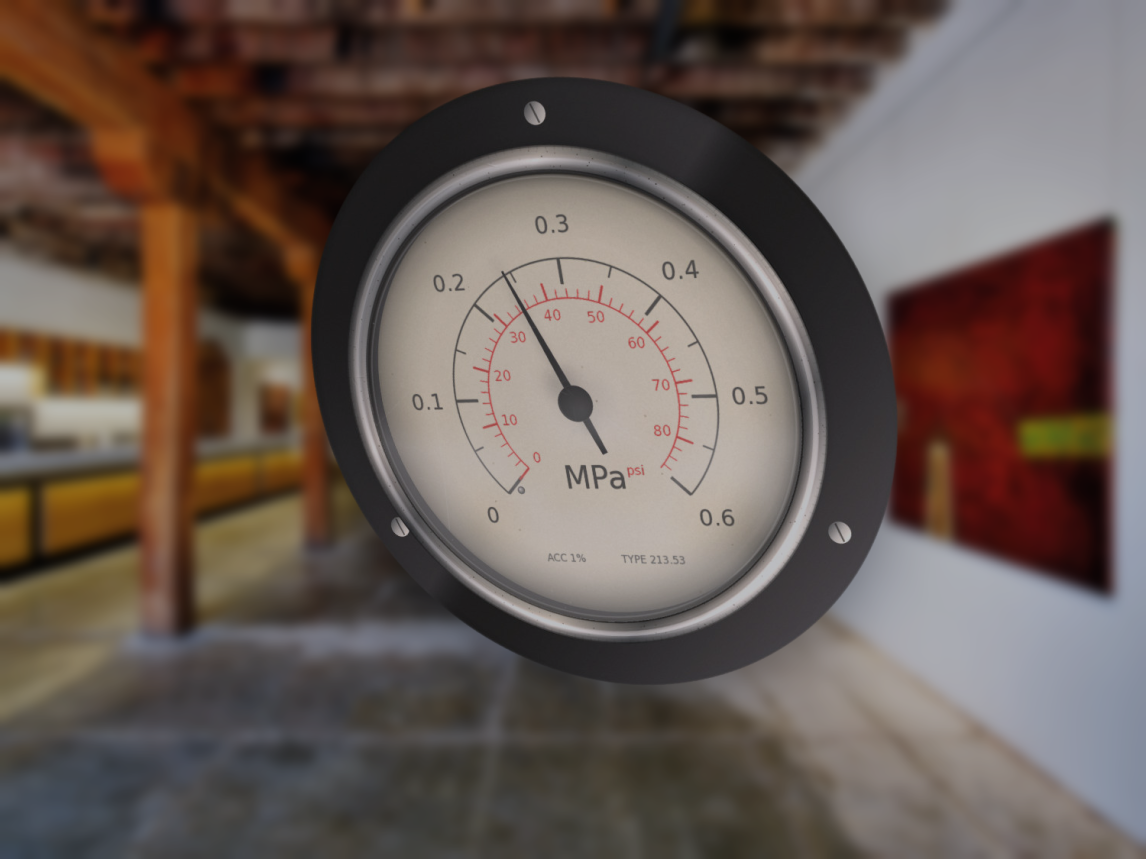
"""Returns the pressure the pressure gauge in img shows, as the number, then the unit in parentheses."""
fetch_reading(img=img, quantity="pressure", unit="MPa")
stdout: 0.25 (MPa)
